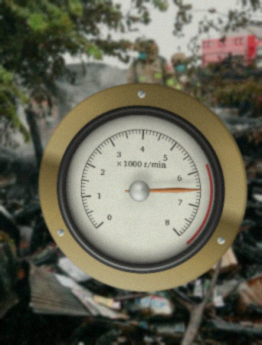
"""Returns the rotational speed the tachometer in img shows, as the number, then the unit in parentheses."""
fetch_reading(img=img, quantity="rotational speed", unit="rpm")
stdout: 6500 (rpm)
